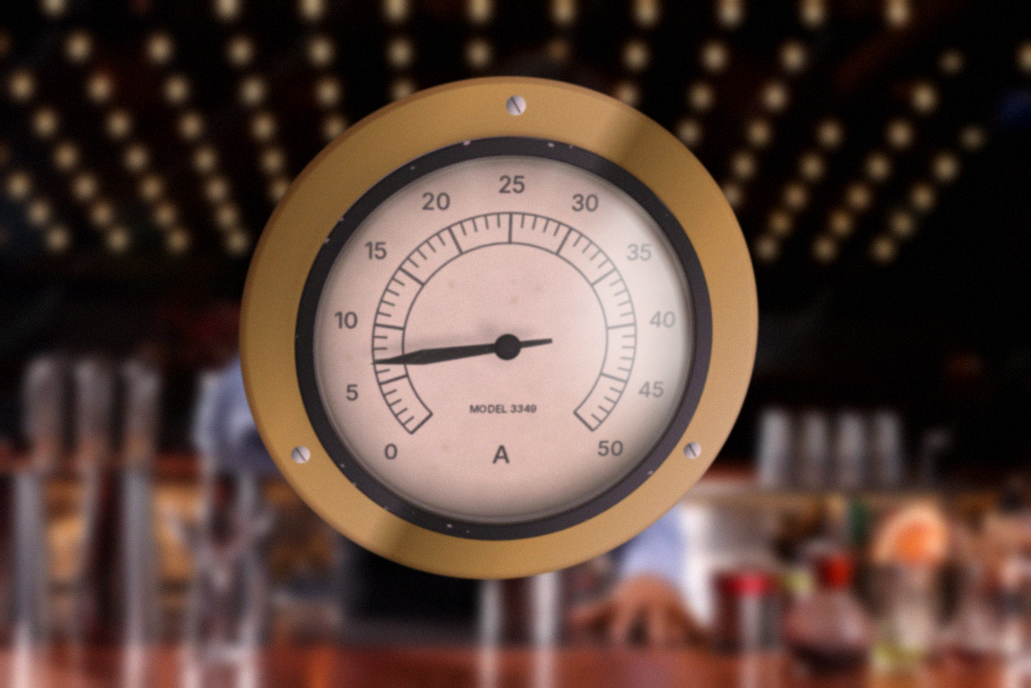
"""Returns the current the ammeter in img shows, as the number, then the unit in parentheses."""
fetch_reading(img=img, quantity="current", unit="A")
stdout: 7 (A)
